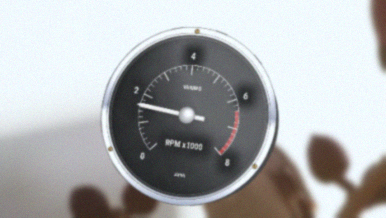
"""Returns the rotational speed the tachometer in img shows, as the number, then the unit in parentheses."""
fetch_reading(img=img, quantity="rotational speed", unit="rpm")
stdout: 1600 (rpm)
